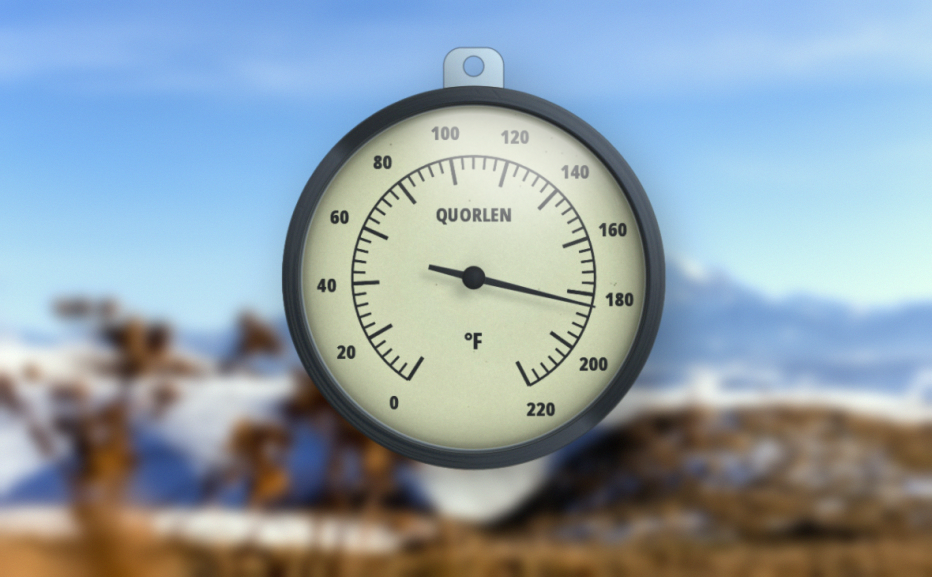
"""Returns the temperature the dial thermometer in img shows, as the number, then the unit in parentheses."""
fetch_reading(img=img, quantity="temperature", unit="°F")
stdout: 184 (°F)
